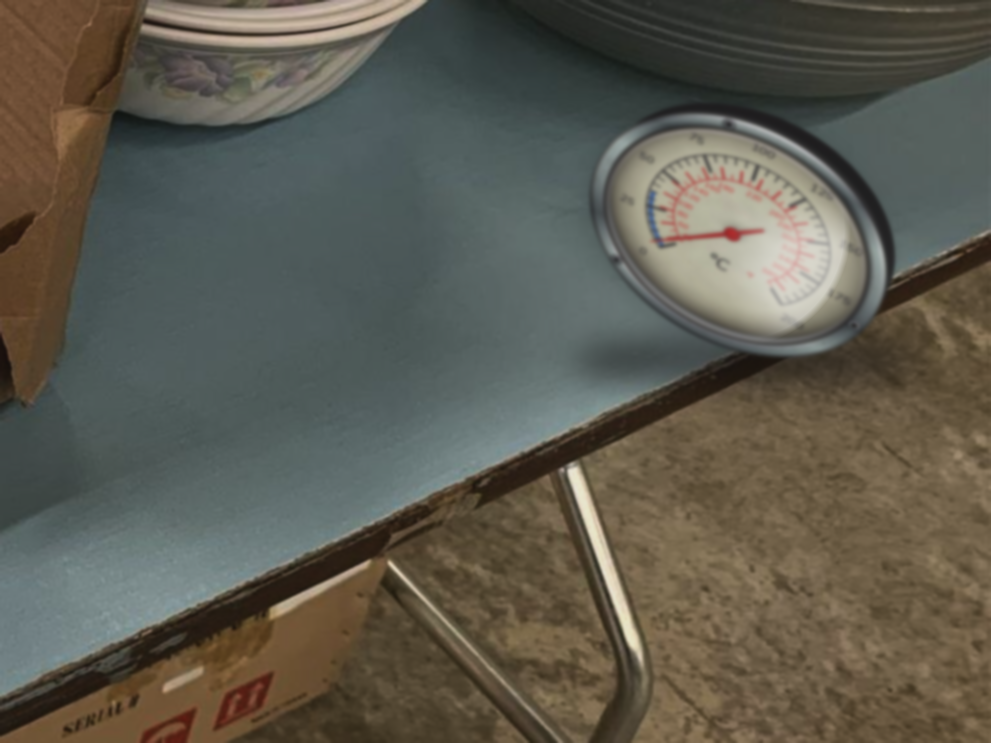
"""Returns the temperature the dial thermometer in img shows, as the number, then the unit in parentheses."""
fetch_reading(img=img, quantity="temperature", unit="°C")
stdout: 5 (°C)
